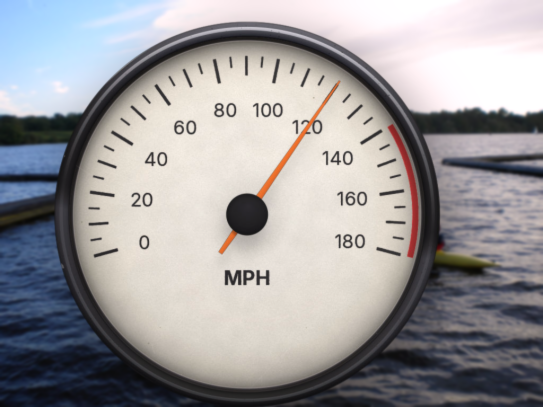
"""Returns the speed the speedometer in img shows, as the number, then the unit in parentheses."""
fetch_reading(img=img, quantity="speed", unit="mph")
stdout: 120 (mph)
